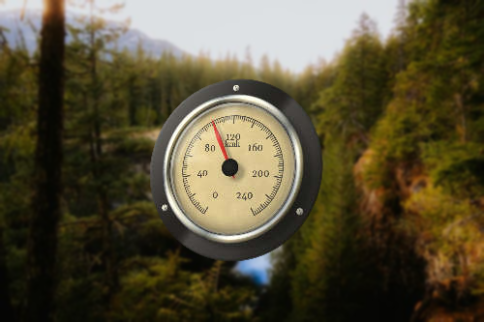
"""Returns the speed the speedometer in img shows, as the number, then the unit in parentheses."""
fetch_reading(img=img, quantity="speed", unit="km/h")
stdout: 100 (km/h)
